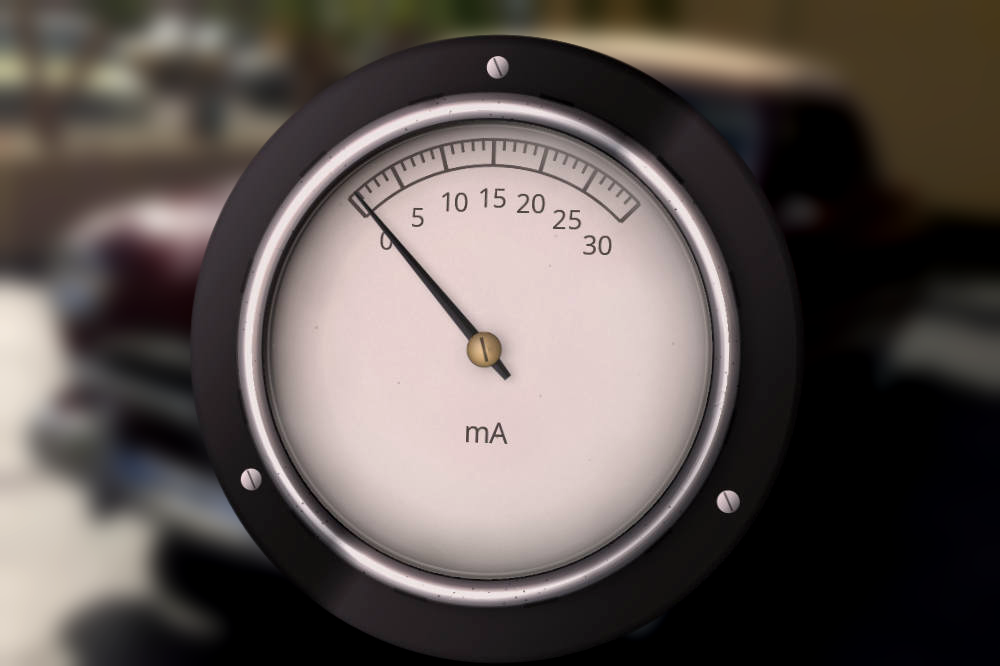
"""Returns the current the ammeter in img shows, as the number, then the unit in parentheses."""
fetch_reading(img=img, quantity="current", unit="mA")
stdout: 1 (mA)
